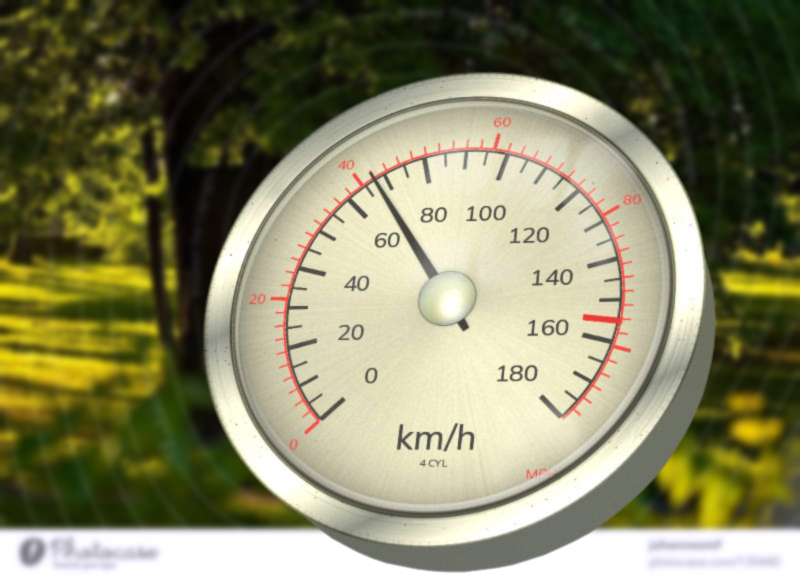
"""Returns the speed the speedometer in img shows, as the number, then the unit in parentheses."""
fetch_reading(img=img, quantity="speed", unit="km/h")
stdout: 67.5 (km/h)
